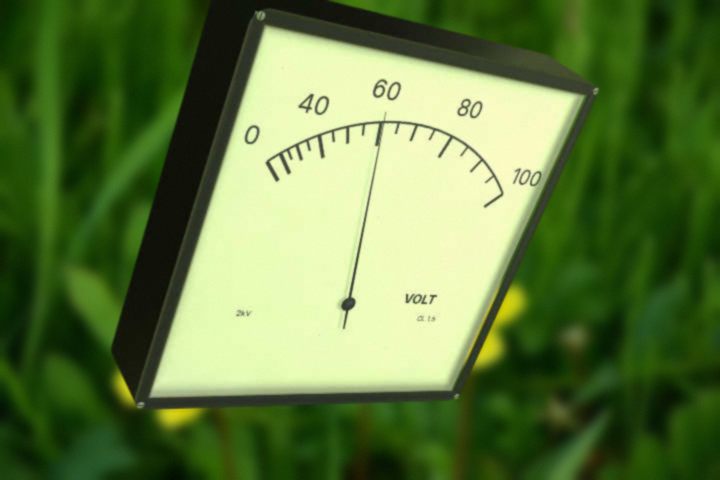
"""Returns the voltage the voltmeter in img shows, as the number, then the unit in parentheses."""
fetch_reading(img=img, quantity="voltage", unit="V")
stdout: 60 (V)
